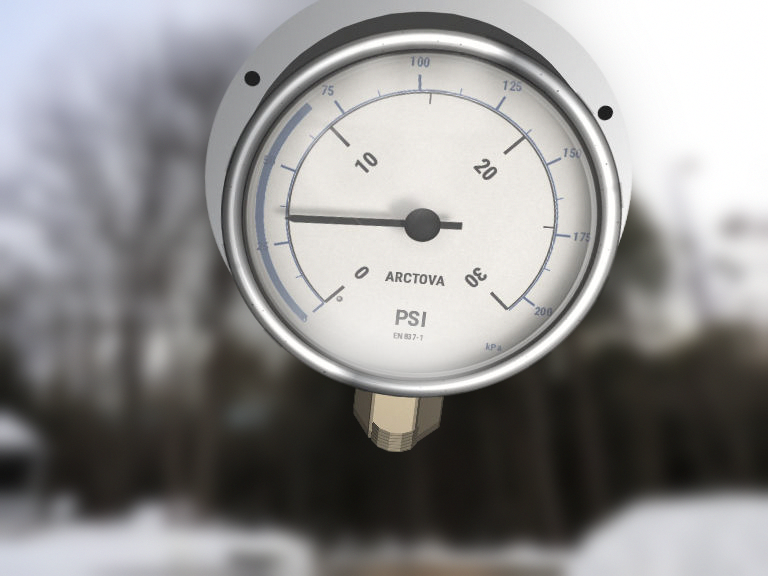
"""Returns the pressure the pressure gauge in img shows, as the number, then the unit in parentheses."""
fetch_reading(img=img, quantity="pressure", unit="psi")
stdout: 5 (psi)
